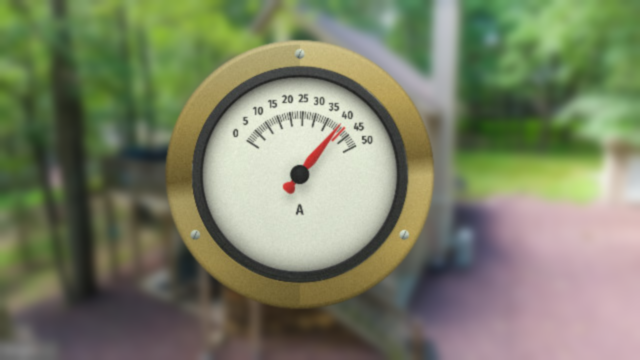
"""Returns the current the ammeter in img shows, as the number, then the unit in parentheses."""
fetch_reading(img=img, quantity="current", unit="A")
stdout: 40 (A)
